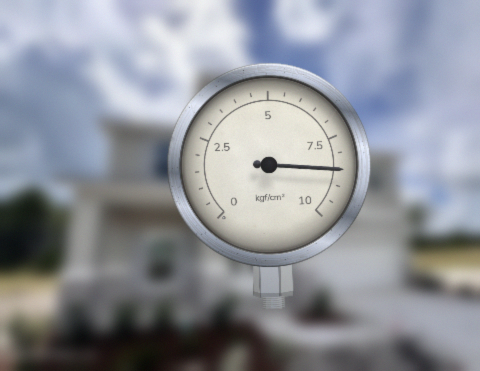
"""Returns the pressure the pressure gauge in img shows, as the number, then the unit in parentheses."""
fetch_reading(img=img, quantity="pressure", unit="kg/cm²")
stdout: 8.5 (kg/cm²)
